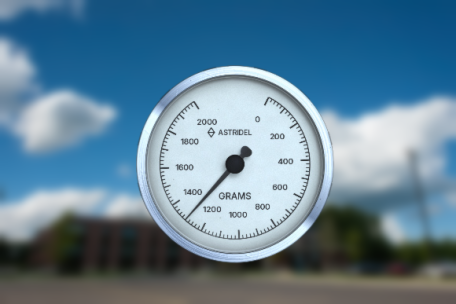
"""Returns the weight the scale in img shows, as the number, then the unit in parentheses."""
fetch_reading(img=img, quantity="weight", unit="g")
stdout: 1300 (g)
